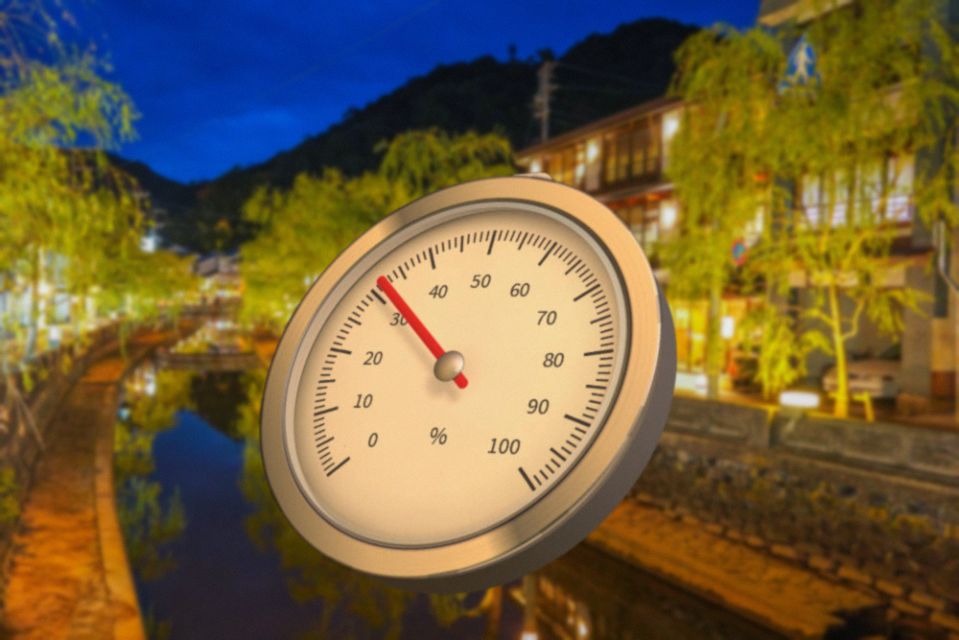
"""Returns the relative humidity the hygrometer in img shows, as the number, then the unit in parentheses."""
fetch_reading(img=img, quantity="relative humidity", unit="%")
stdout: 32 (%)
